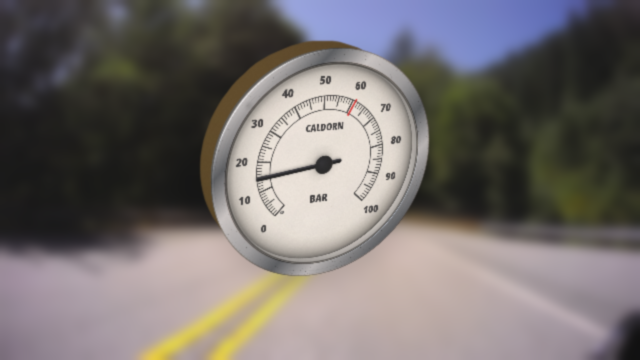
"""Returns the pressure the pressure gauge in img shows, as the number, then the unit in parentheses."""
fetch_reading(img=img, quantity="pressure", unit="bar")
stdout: 15 (bar)
